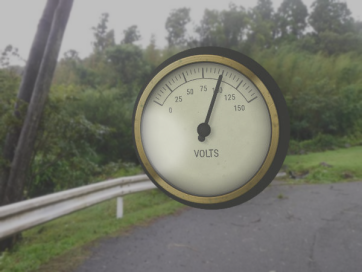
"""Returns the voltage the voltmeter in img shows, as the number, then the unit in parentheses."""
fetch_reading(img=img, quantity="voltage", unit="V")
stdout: 100 (V)
